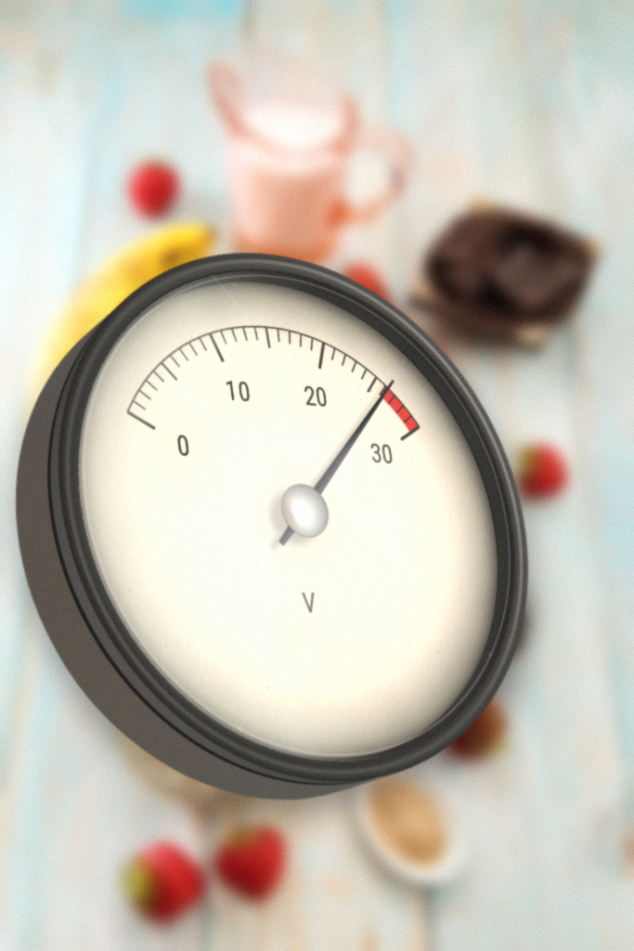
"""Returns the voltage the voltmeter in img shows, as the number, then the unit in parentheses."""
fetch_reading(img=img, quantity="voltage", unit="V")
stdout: 26 (V)
